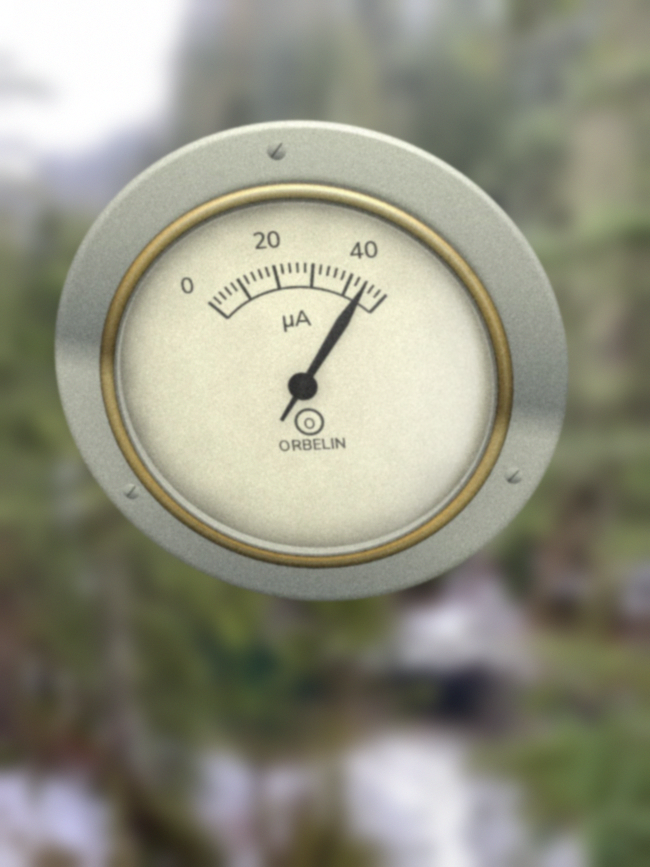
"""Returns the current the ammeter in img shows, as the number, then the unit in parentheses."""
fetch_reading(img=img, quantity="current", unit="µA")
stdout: 44 (µA)
